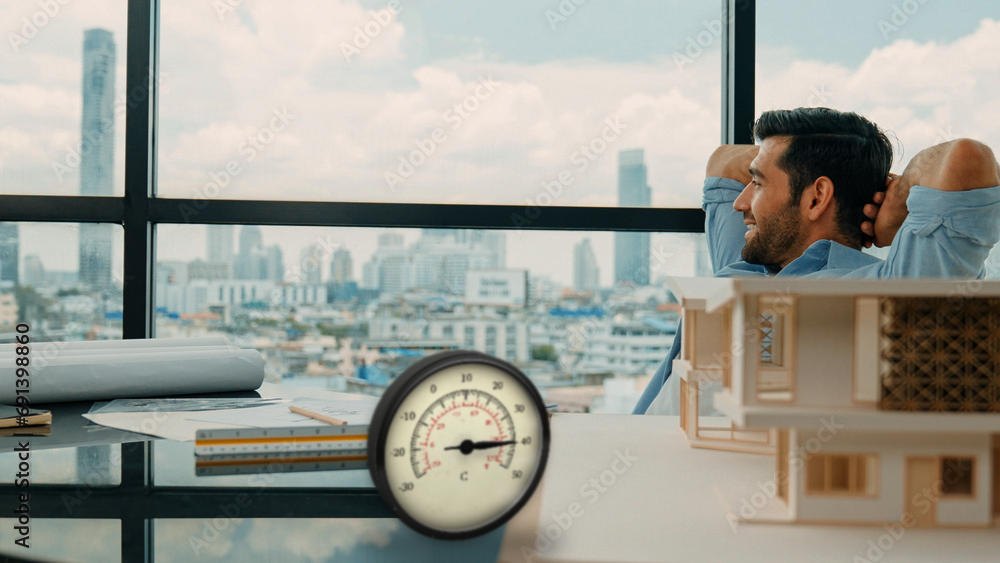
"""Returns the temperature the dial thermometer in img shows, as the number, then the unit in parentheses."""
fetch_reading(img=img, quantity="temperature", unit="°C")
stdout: 40 (°C)
